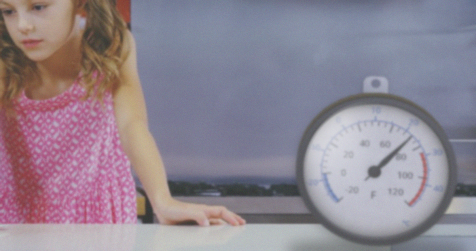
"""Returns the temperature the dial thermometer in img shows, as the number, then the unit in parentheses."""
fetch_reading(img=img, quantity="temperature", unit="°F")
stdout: 72 (°F)
